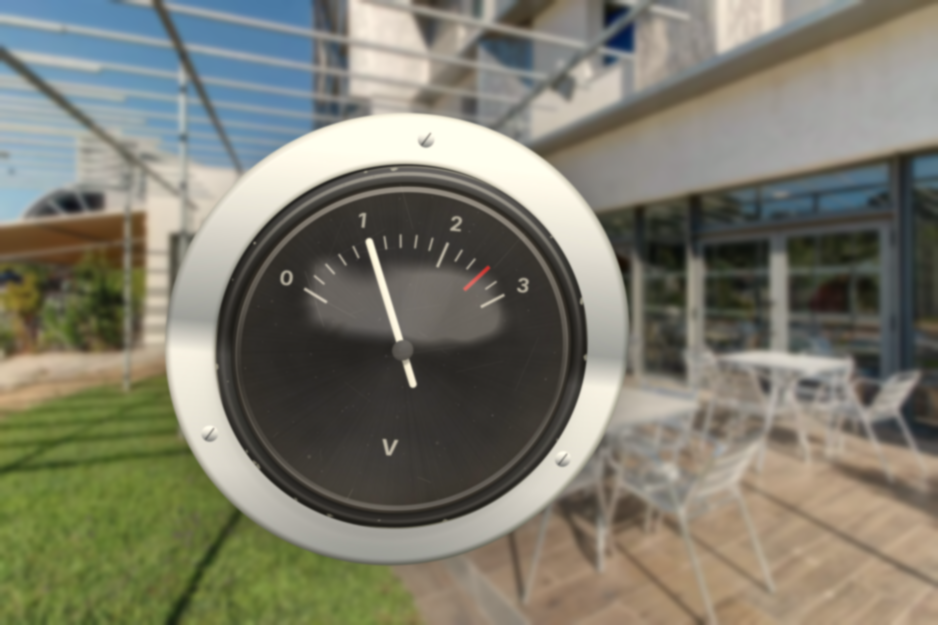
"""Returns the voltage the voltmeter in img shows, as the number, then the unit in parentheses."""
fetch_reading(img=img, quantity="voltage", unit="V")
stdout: 1 (V)
